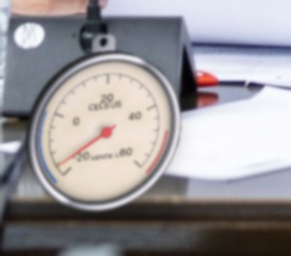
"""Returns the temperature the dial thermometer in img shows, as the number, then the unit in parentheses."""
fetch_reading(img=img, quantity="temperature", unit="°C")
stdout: -16 (°C)
